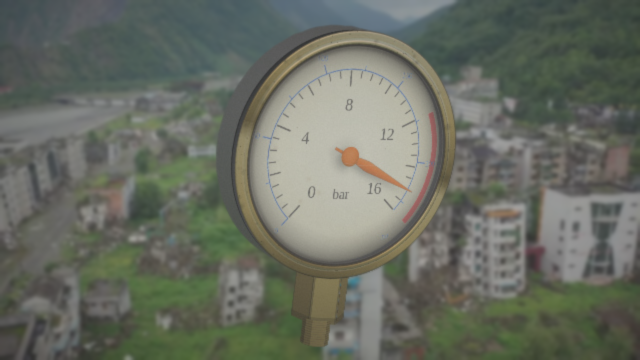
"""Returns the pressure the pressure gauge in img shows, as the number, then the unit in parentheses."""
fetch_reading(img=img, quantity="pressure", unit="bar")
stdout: 15 (bar)
